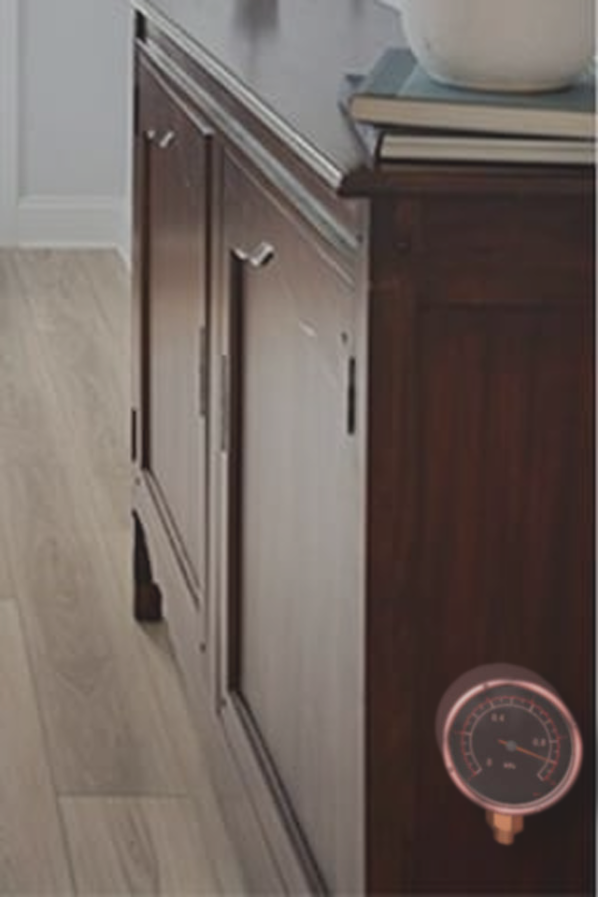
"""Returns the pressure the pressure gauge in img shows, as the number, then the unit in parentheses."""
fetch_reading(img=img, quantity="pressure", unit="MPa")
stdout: 0.9 (MPa)
